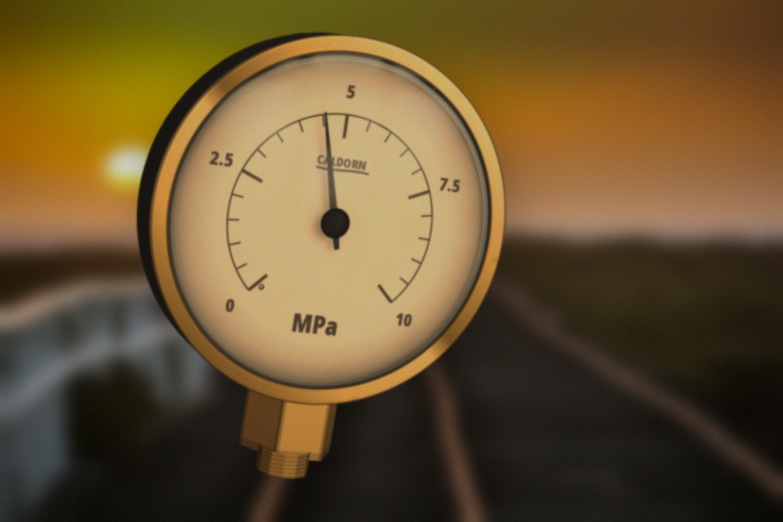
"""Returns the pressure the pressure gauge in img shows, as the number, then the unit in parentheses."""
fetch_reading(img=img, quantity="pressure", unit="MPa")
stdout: 4.5 (MPa)
